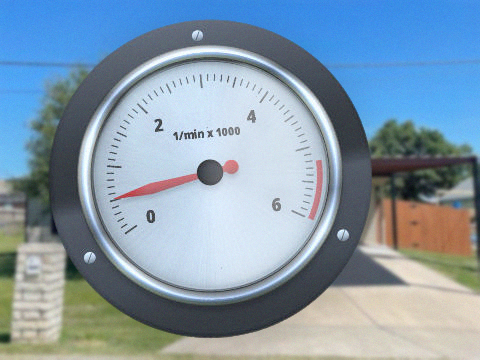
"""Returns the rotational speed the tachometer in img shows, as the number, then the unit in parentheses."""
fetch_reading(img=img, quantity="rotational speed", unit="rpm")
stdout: 500 (rpm)
